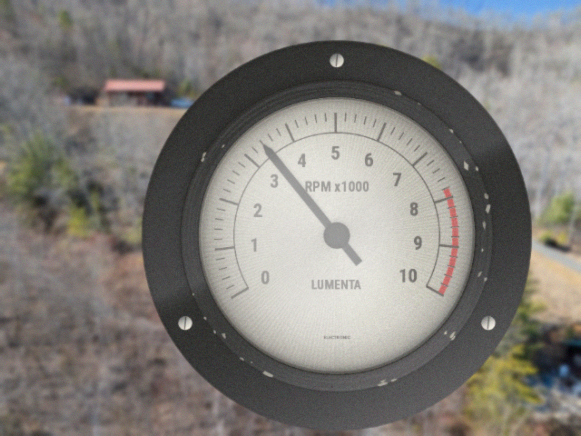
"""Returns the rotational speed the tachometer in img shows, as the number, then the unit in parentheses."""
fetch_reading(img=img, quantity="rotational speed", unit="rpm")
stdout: 3400 (rpm)
